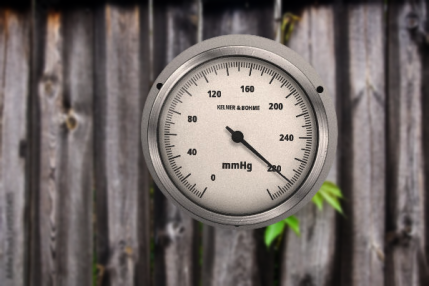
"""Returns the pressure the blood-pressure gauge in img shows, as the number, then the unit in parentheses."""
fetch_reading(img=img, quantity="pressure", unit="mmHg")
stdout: 280 (mmHg)
